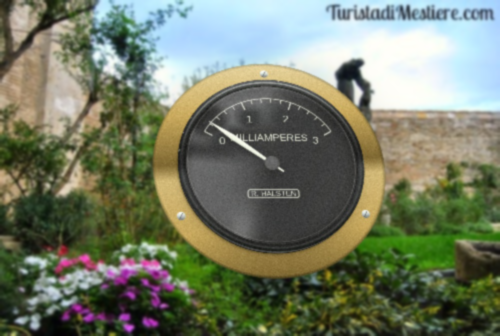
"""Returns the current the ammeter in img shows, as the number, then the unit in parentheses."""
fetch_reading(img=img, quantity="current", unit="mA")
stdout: 0.2 (mA)
